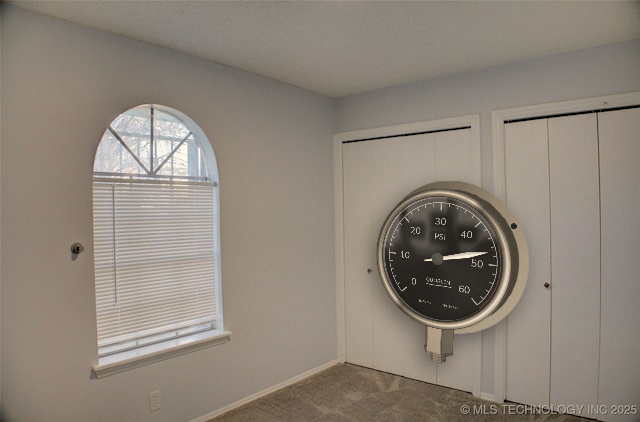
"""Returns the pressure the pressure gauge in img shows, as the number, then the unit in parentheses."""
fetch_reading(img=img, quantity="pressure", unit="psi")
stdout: 47 (psi)
